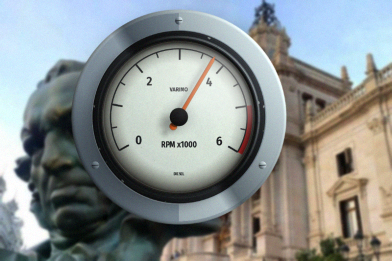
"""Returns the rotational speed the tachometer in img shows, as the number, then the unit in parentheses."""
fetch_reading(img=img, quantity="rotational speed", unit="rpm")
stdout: 3750 (rpm)
